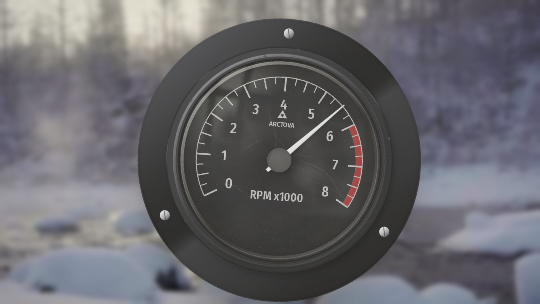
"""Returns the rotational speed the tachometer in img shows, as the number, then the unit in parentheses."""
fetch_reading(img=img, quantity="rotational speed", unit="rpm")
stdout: 5500 (rpm)
